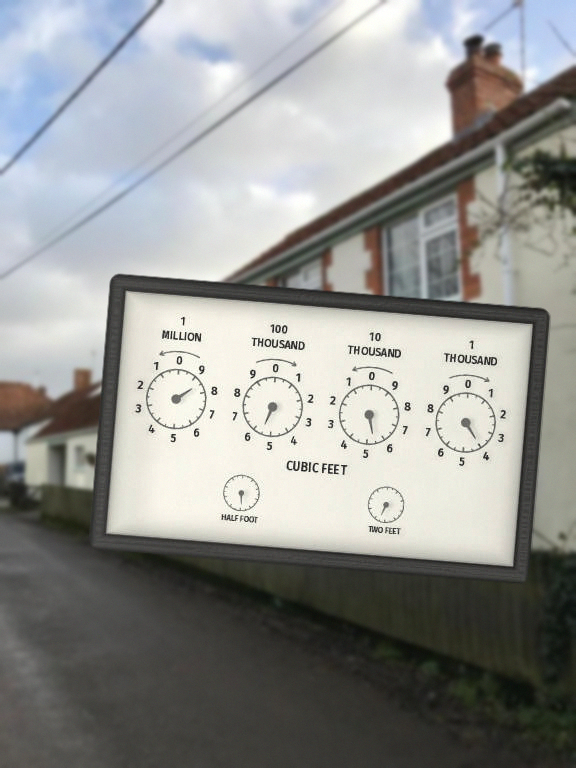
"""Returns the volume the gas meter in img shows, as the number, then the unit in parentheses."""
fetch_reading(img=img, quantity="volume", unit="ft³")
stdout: 855400 (ft³)
